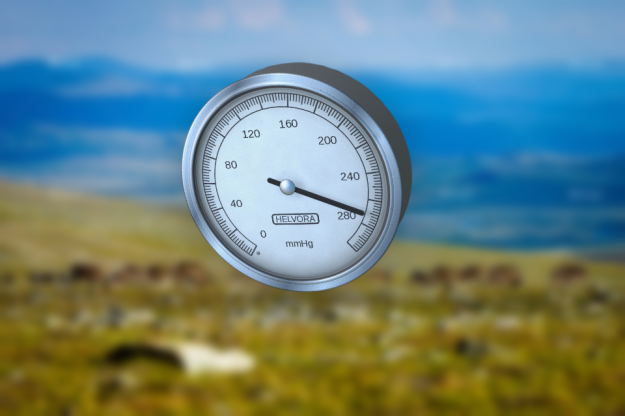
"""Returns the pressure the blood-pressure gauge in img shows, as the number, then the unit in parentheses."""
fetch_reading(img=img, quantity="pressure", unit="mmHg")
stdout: 270 (mmHg)
